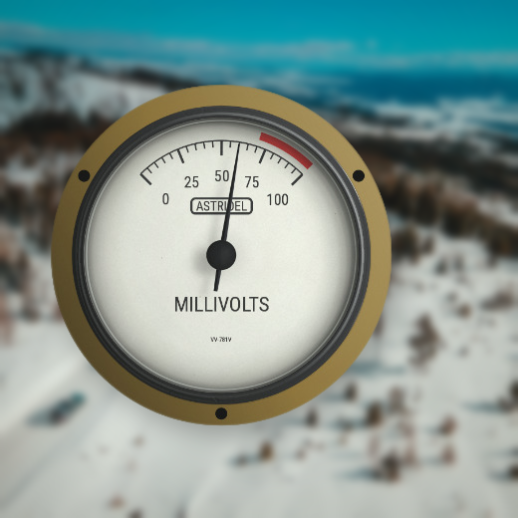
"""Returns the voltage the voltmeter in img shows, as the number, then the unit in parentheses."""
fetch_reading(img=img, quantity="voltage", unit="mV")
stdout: 60 (mV)
